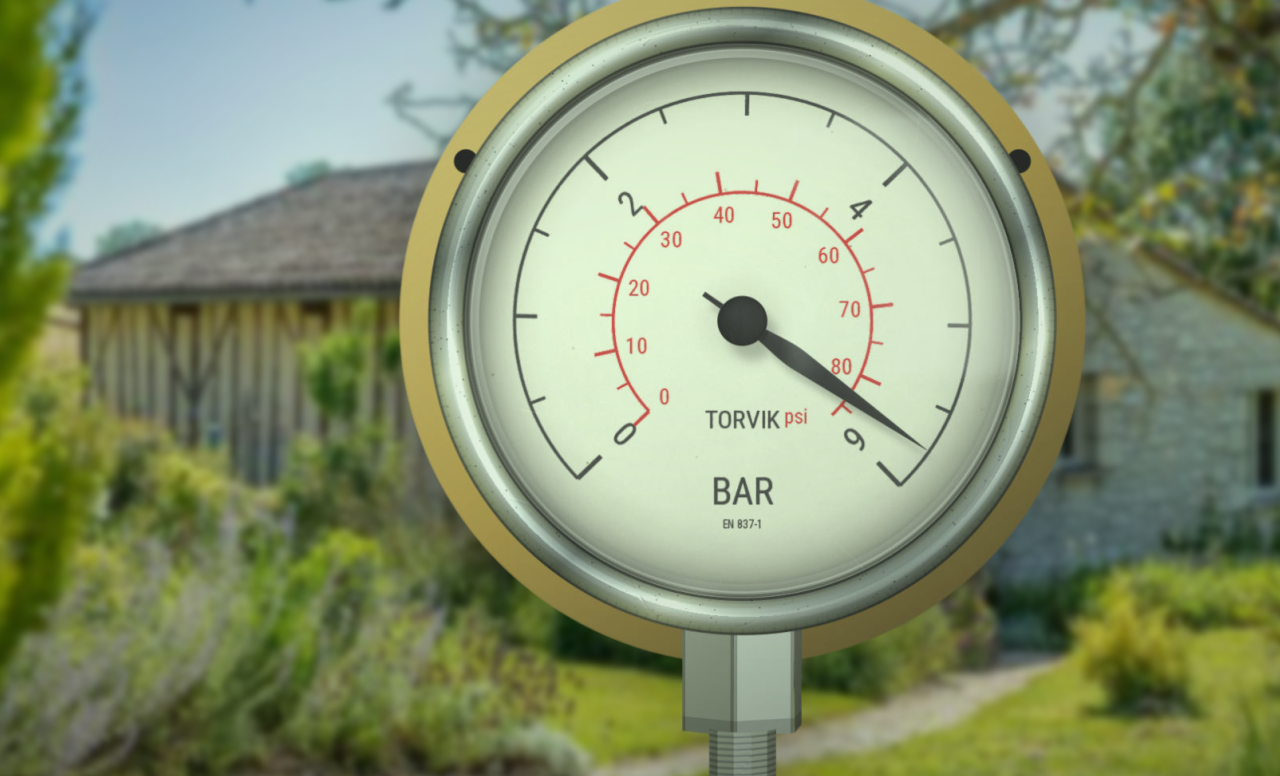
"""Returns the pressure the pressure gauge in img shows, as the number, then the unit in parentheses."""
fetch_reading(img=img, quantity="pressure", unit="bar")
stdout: 5.75 (bar)
